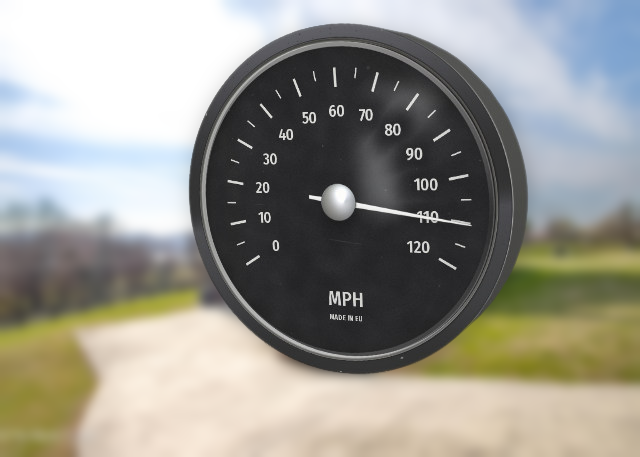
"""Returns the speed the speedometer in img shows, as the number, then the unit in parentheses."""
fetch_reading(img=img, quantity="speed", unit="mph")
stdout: 110 (mph)
